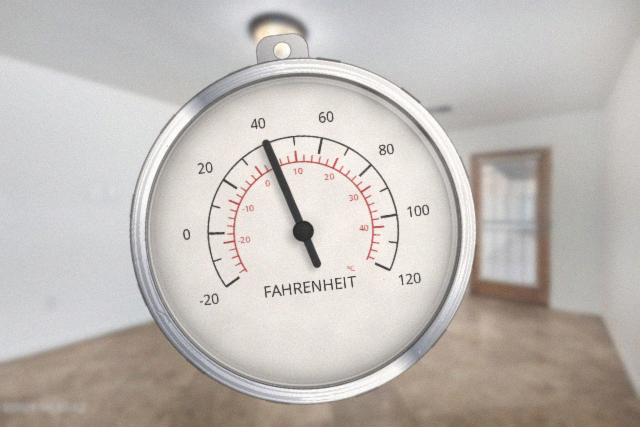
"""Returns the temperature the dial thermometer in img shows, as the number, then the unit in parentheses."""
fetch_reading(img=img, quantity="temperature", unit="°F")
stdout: 40 (°F)
